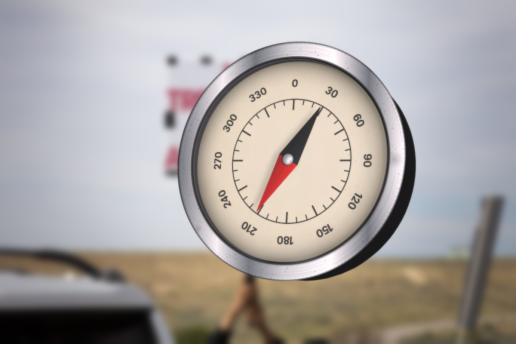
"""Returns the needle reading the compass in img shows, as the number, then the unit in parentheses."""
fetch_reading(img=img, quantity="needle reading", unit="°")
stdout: 210 (°)
